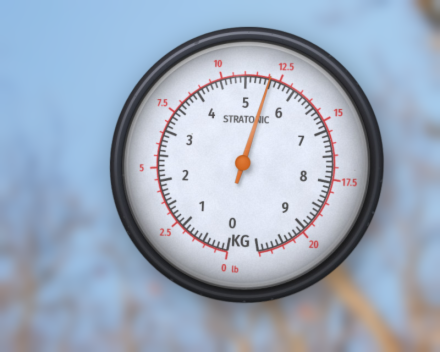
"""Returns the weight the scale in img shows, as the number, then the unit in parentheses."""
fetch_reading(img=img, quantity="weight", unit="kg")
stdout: 5.5 (kg)
